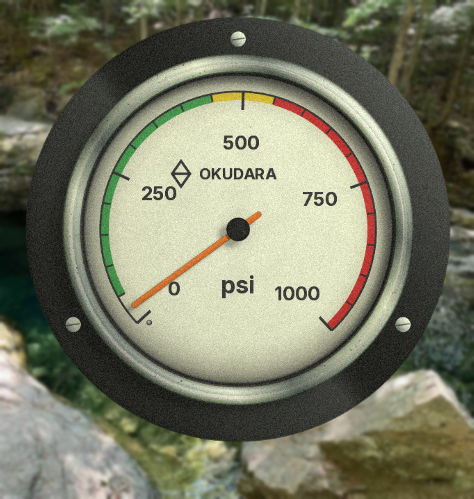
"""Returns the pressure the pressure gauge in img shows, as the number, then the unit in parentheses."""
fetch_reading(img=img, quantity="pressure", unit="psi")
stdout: 25 (psi)
